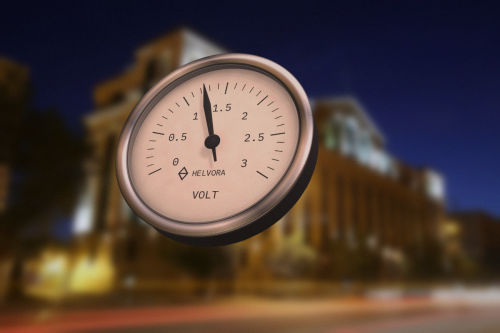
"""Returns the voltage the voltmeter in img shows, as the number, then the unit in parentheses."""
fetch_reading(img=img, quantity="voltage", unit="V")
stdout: 1.25 (V)
